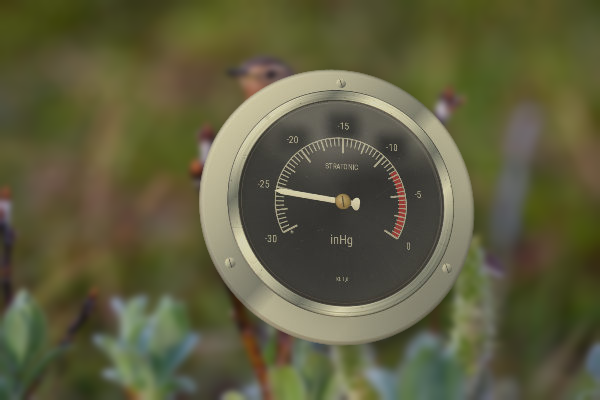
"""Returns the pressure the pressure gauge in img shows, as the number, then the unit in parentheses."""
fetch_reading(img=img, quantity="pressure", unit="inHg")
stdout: -25.5 (inHg)
